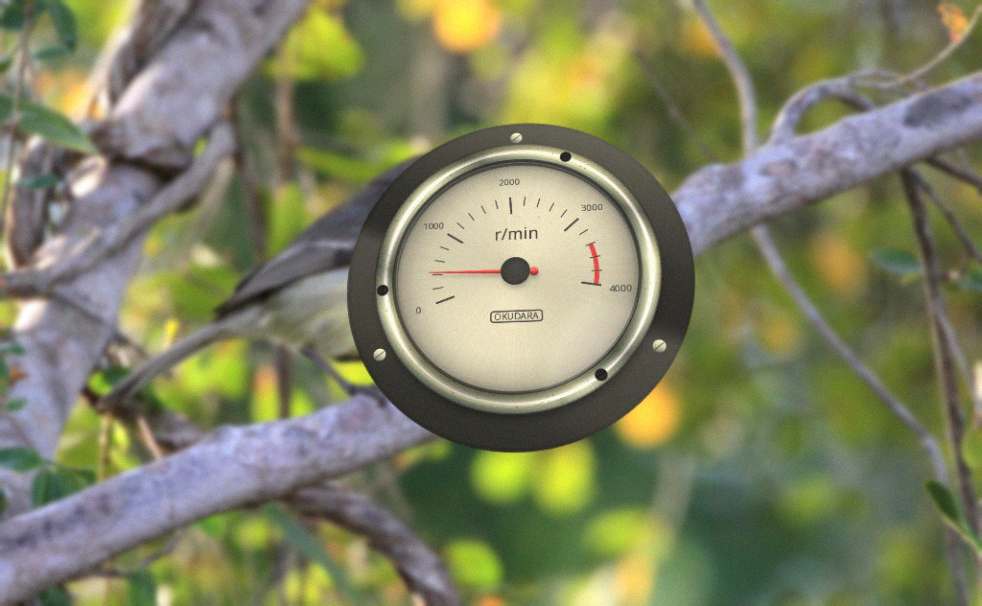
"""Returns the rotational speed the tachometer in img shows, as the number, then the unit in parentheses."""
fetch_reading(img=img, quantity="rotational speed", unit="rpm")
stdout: 400 (rpm)
